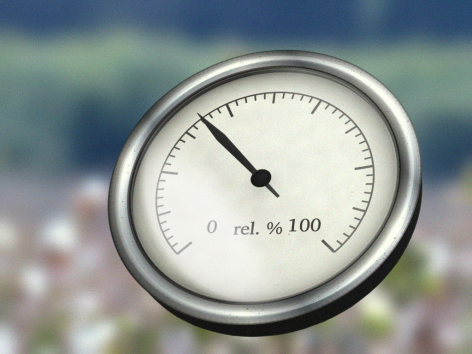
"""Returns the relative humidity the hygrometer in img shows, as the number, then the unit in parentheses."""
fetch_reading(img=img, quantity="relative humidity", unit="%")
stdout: 34 (%)
